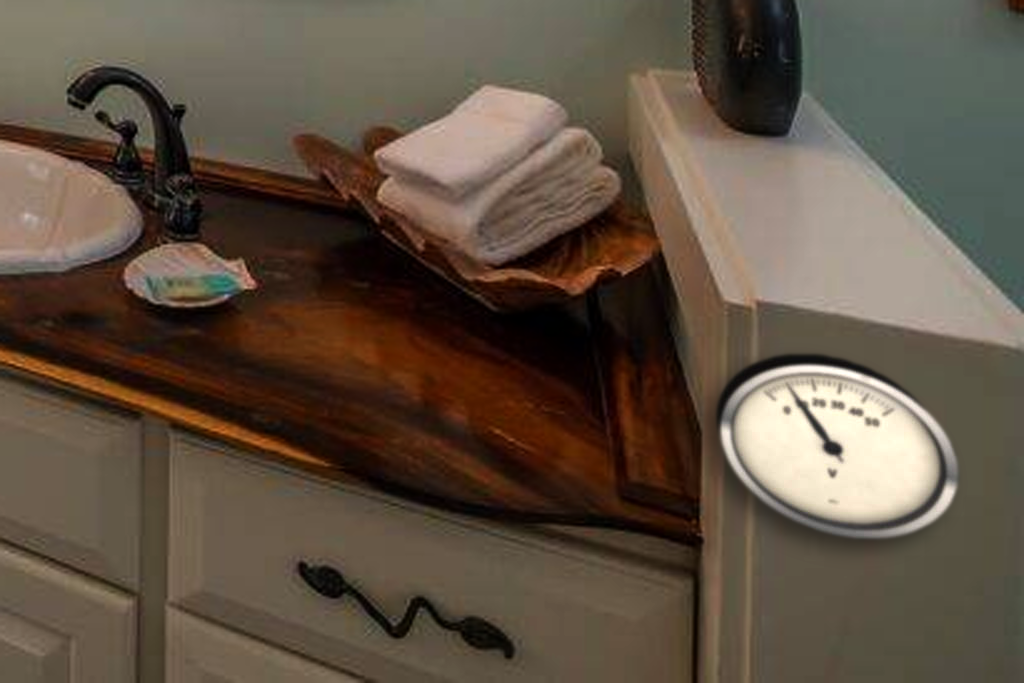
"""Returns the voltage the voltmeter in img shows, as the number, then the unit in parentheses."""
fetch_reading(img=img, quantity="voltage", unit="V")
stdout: 10 (V)
